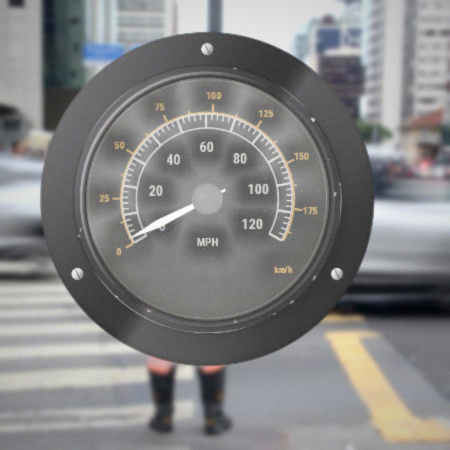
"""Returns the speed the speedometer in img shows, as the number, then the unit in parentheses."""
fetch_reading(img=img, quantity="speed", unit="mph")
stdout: 2 (mph)
